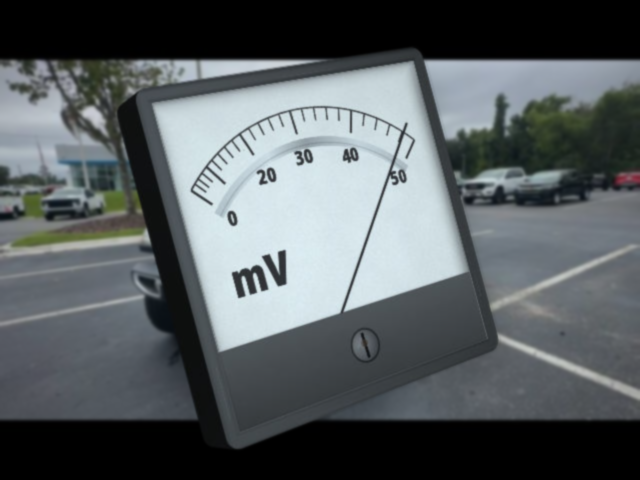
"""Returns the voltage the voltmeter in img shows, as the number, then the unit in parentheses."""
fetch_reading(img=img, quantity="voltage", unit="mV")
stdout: 48 (mV)
